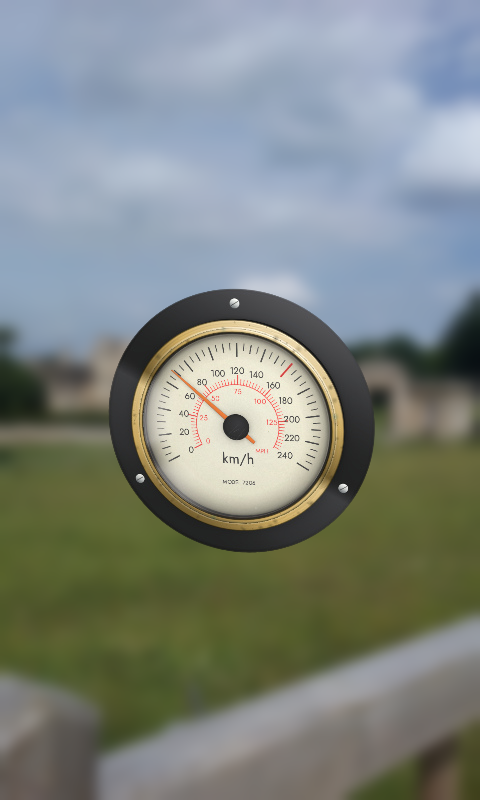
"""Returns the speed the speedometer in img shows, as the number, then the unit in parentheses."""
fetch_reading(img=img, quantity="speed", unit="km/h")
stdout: 70 (km/h)
